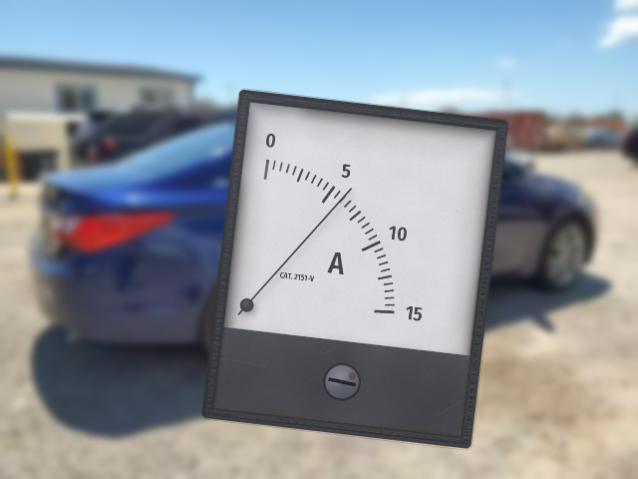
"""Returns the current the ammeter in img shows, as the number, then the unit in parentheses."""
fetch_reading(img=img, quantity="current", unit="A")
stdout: 6 (A)
